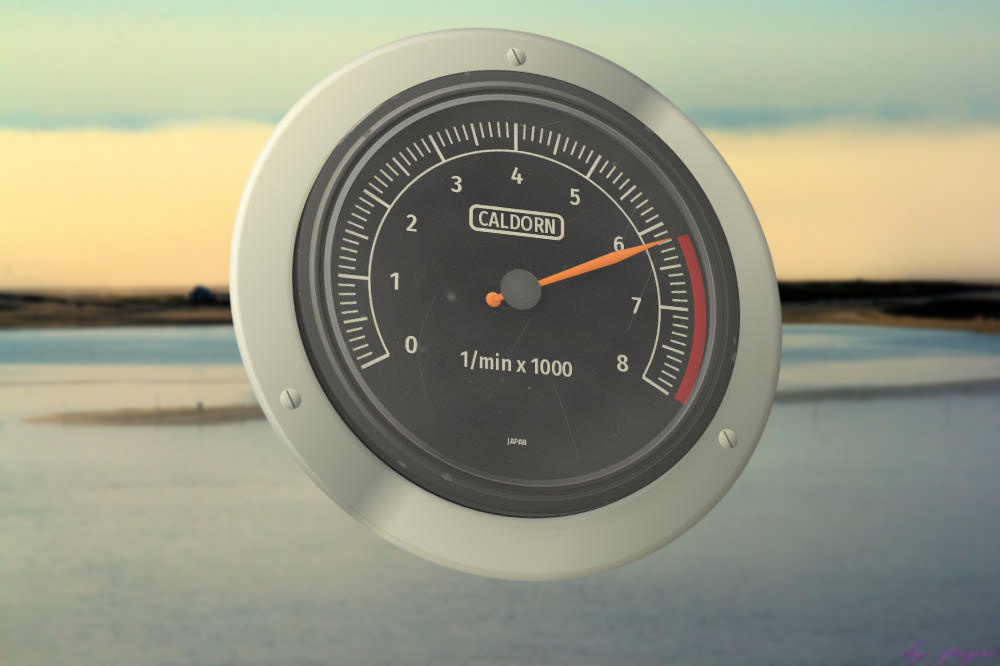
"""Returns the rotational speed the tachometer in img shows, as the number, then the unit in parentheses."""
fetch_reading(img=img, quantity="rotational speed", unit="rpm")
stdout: 6200 (rpm)
